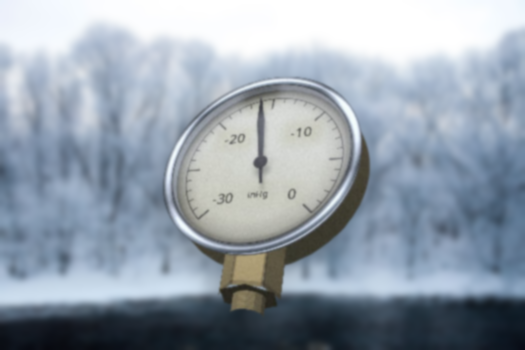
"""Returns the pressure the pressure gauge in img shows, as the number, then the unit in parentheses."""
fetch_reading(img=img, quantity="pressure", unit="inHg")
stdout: -16 (inHg)
